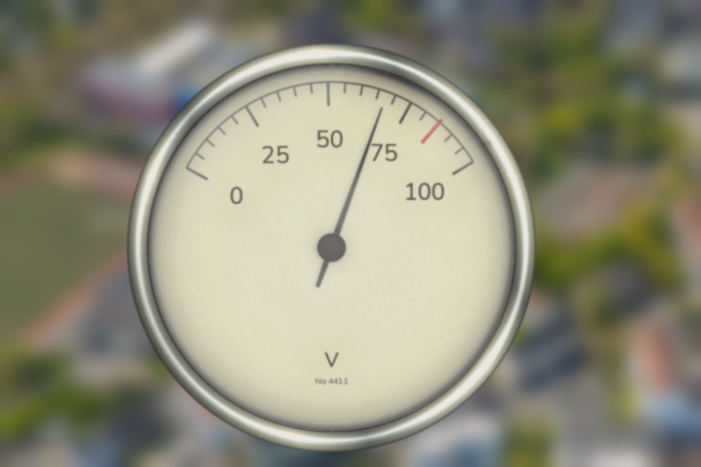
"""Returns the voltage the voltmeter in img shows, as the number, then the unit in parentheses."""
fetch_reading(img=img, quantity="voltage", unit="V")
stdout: 67.5 (V)
